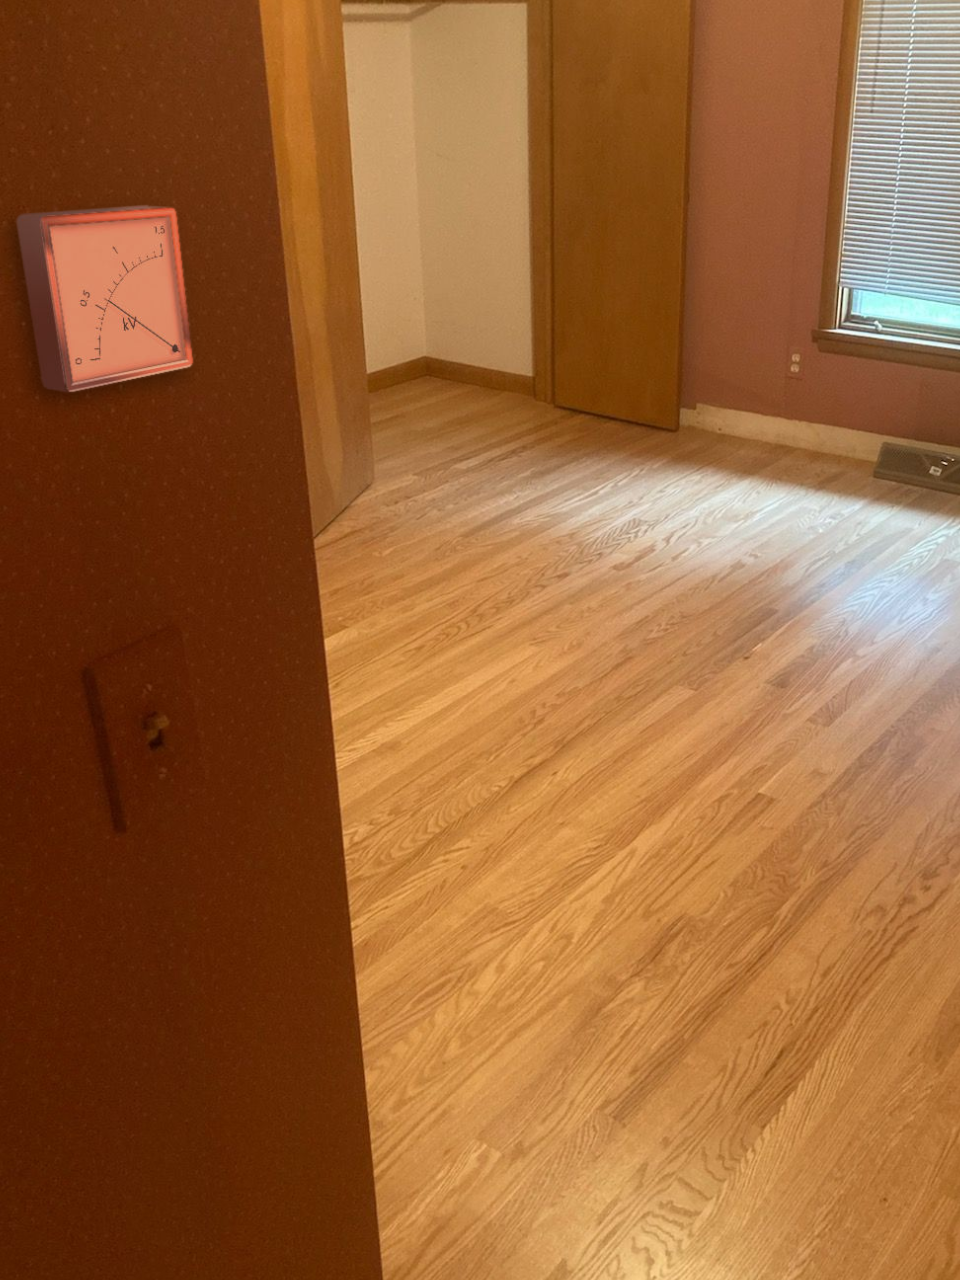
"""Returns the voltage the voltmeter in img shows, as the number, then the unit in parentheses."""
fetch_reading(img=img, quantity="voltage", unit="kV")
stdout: 0.6 (kV)
